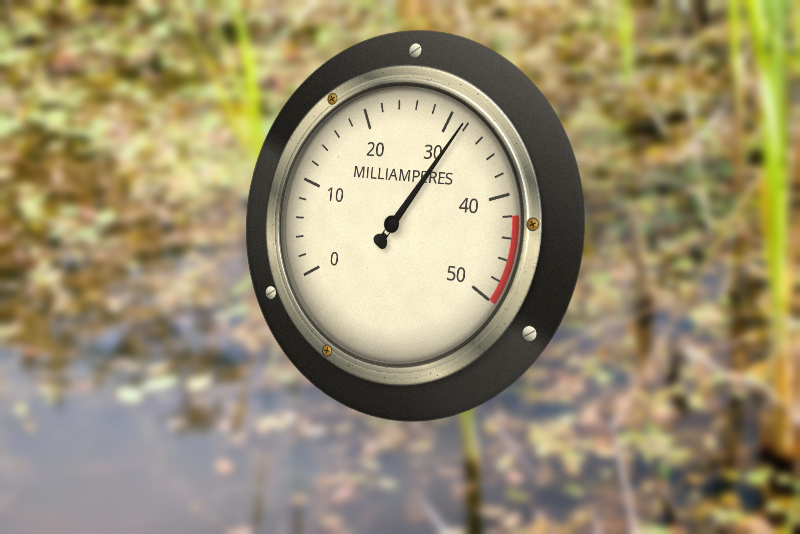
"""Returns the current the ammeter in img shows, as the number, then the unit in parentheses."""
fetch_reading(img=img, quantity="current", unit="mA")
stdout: 32 (mA)
